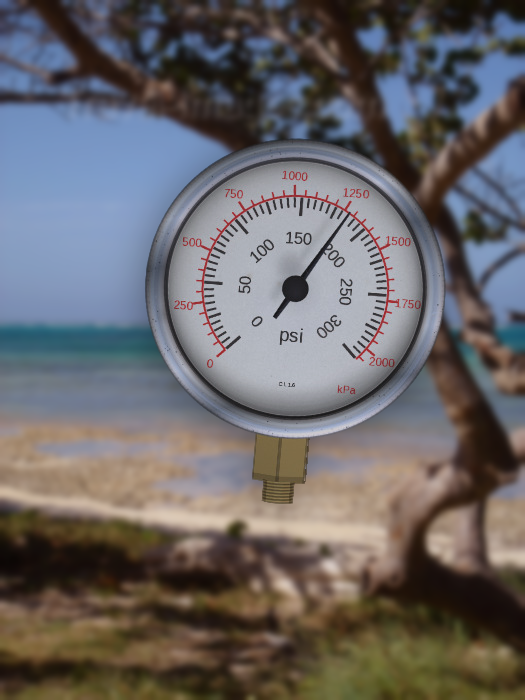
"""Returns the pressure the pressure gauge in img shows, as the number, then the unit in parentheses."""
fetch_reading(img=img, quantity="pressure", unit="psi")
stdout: 185 (psi)
